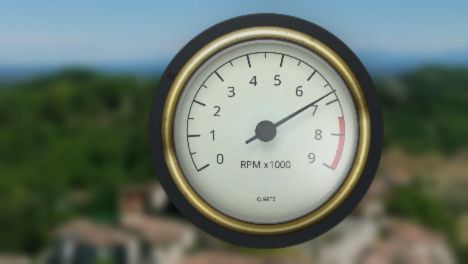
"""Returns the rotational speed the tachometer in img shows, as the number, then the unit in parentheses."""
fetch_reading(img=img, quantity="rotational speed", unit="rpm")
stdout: 6750 (rpm)
